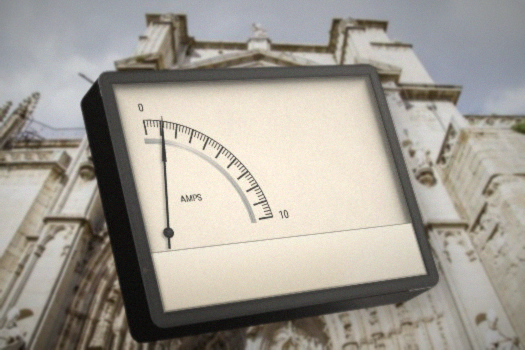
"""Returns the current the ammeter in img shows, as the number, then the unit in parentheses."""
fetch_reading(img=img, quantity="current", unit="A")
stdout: 1 (A)
